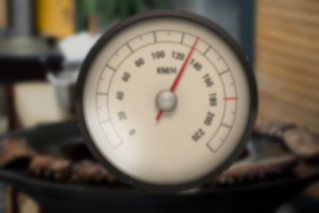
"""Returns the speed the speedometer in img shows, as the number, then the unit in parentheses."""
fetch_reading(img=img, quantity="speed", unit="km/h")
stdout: 130 (km/h)
